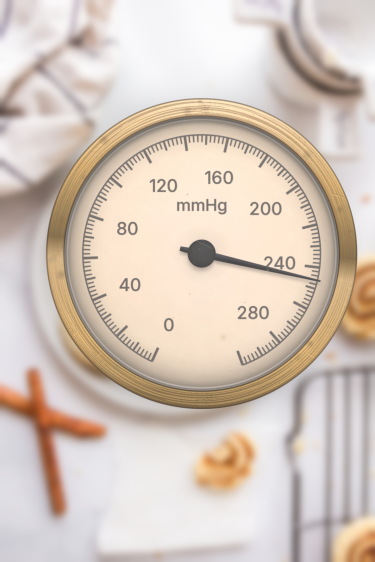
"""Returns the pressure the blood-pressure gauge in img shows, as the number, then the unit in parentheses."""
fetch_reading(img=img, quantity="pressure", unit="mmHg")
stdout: 246 (mmHg)
